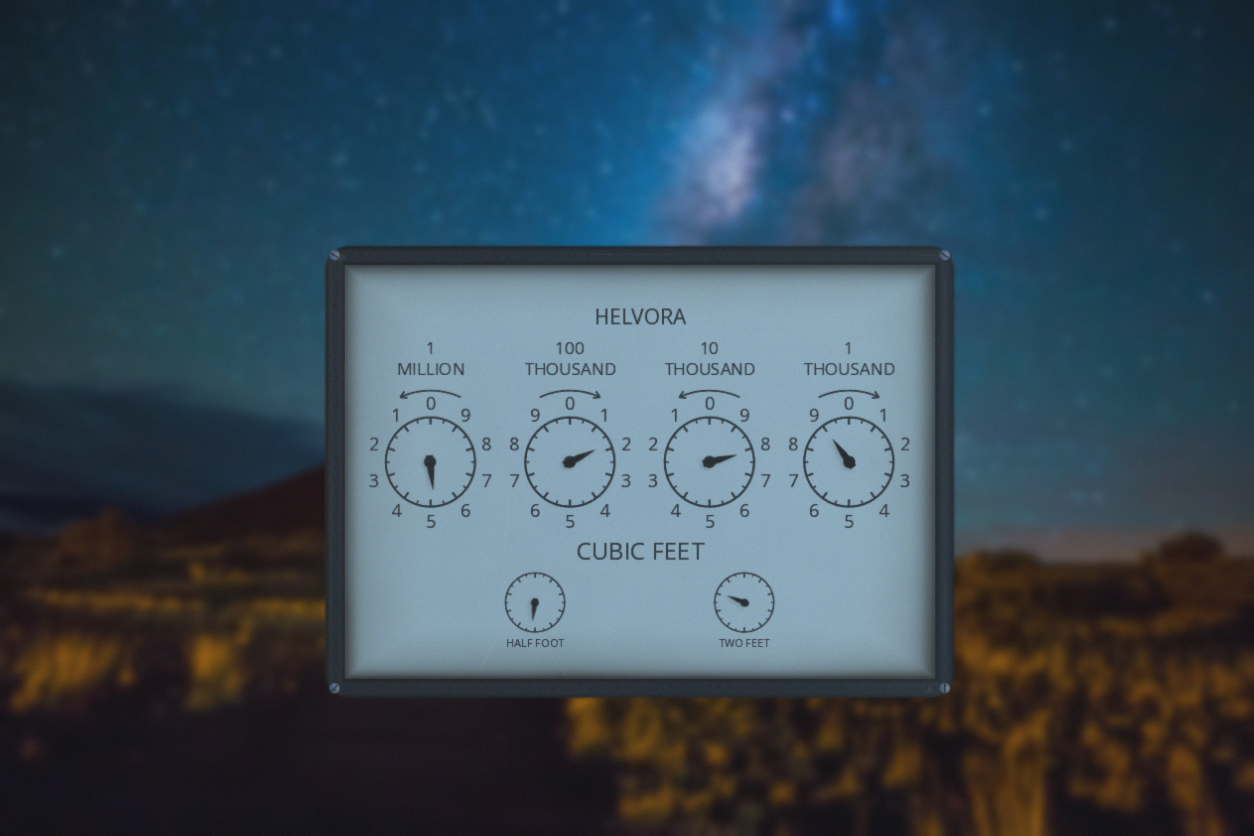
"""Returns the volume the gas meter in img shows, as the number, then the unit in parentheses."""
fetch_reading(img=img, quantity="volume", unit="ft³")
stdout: 517900 (ft³)
